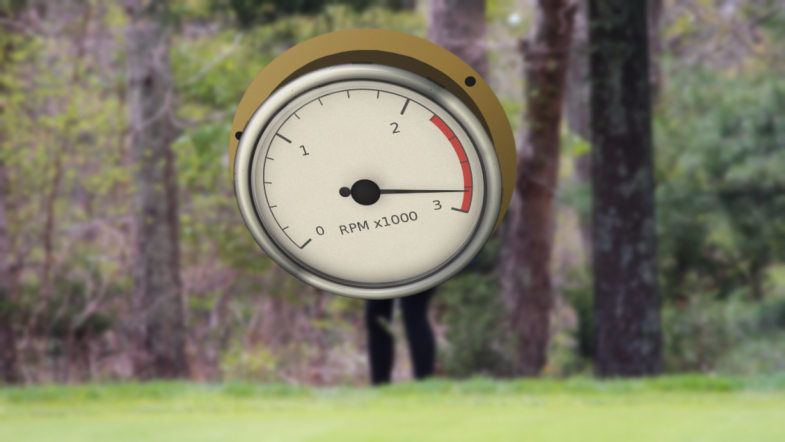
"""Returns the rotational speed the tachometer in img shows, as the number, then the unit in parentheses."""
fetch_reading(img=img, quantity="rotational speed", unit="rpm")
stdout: 2800 (rpm)
